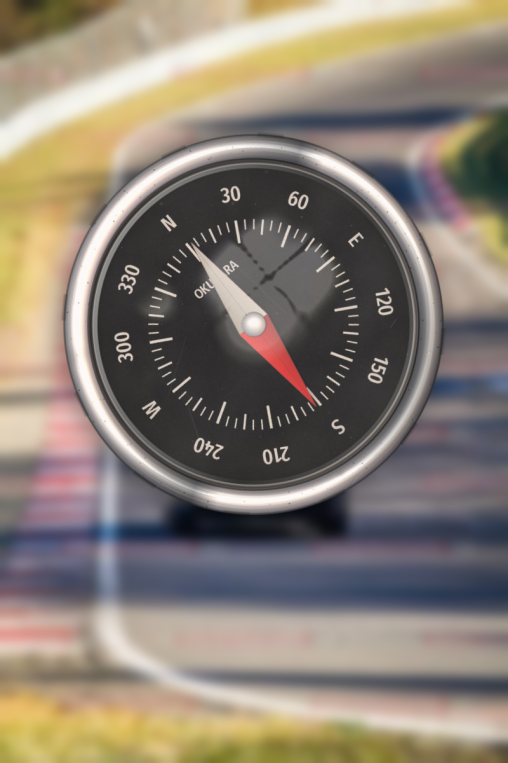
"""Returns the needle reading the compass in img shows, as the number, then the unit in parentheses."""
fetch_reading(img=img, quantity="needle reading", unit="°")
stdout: 182.5 (°)
